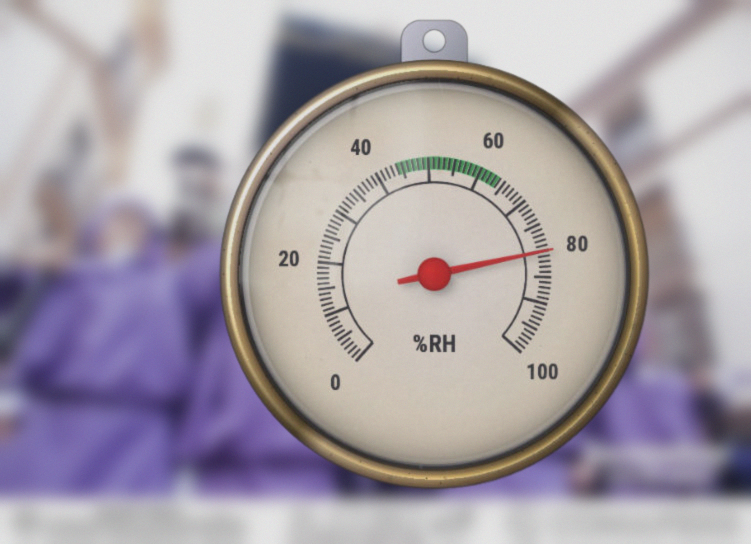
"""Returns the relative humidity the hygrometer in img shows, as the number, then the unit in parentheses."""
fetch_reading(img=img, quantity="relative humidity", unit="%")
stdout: 80 (%)
